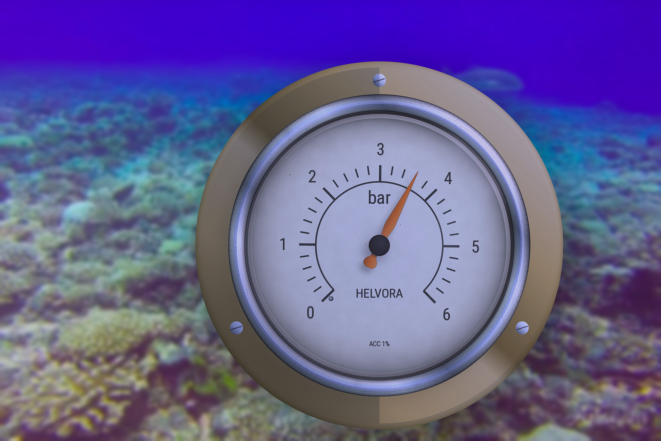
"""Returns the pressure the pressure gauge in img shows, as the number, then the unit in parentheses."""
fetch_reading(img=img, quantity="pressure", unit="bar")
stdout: 3.6 (bar)
